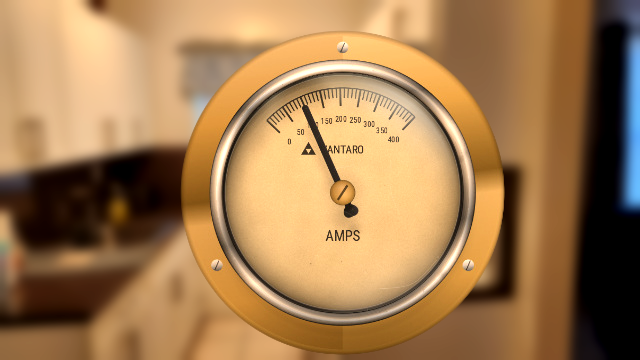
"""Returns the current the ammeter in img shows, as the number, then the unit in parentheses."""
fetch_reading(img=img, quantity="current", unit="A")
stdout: 100 (A)
